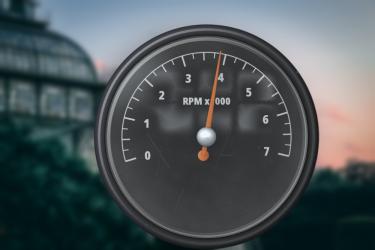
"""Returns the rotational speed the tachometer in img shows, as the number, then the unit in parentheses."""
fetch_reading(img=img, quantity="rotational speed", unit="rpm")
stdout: 3875 (rpm)
